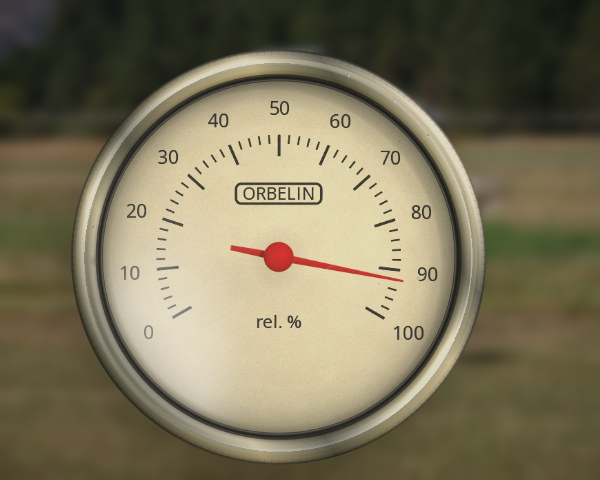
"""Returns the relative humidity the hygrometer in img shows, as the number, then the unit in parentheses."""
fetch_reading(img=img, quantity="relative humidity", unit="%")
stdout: 92 (%)
